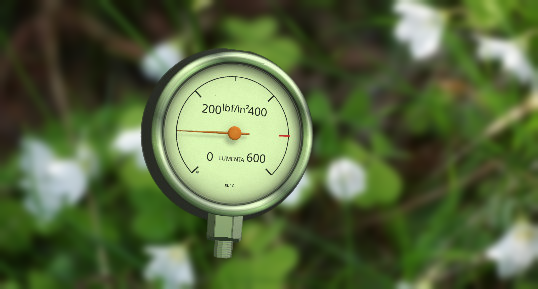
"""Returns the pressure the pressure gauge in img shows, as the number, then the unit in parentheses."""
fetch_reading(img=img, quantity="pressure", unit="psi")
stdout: 100 (psi)
